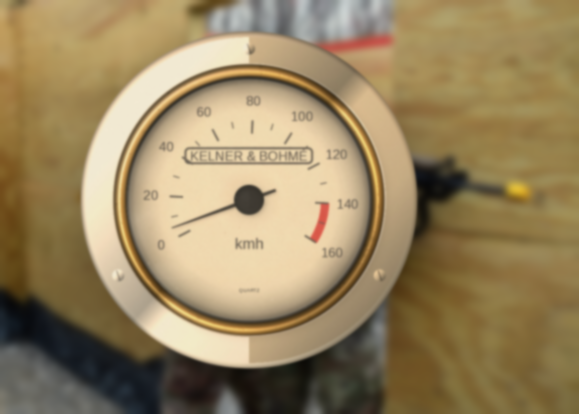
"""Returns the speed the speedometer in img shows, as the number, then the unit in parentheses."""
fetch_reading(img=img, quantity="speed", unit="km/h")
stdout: 5 (km/h)
